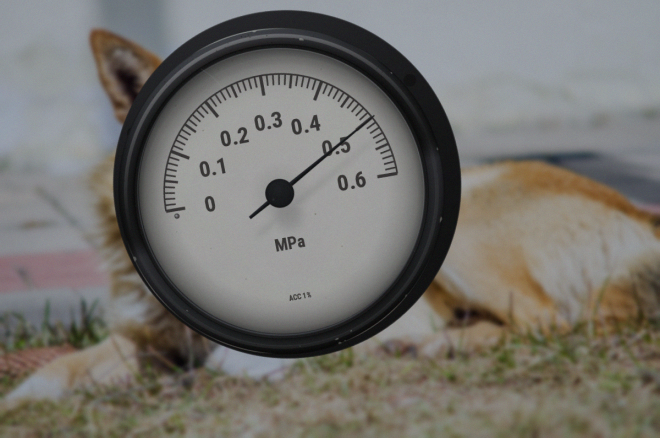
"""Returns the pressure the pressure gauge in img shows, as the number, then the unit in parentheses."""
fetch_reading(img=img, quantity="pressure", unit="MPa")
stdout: 0.5 (MPa)
